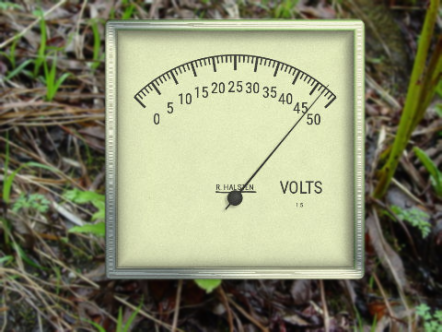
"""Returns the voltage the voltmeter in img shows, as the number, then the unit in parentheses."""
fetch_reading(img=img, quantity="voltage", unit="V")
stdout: 47 (V)
